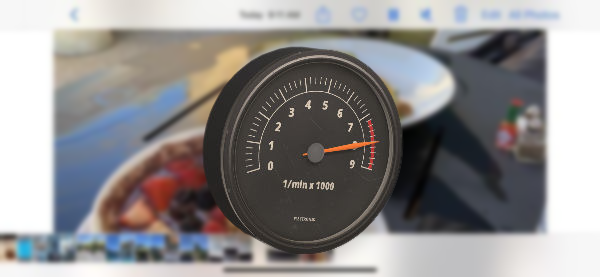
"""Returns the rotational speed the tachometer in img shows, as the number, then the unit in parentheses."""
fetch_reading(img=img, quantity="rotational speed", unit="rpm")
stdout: 8000 (rpm)
